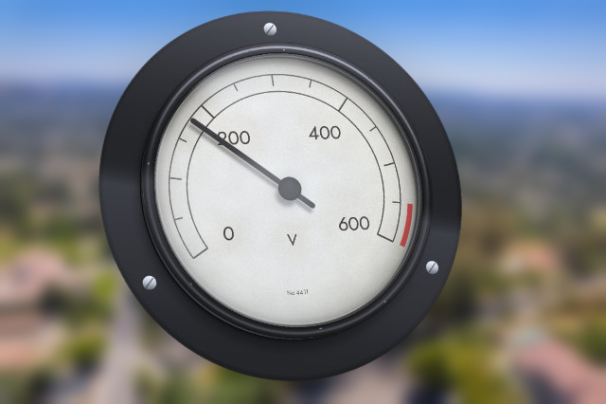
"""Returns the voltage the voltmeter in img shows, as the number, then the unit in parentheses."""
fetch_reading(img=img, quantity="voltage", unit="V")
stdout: 175 (V)
